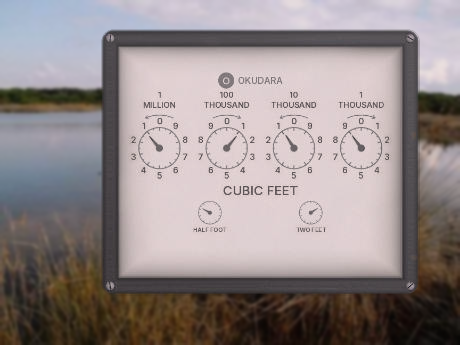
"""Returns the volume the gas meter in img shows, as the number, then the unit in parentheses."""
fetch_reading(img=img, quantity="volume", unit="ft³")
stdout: 110900 (ft³)
